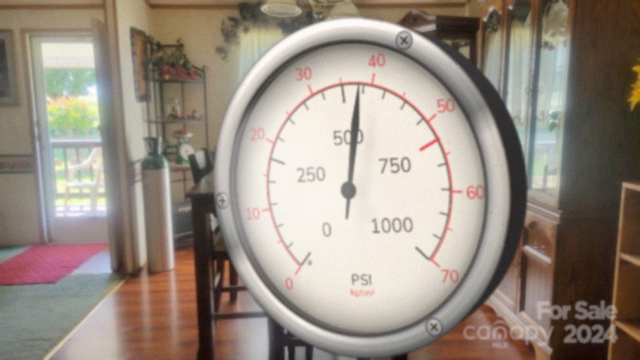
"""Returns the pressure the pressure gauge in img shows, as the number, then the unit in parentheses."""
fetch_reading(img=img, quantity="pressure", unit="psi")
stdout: 550 (psi)
